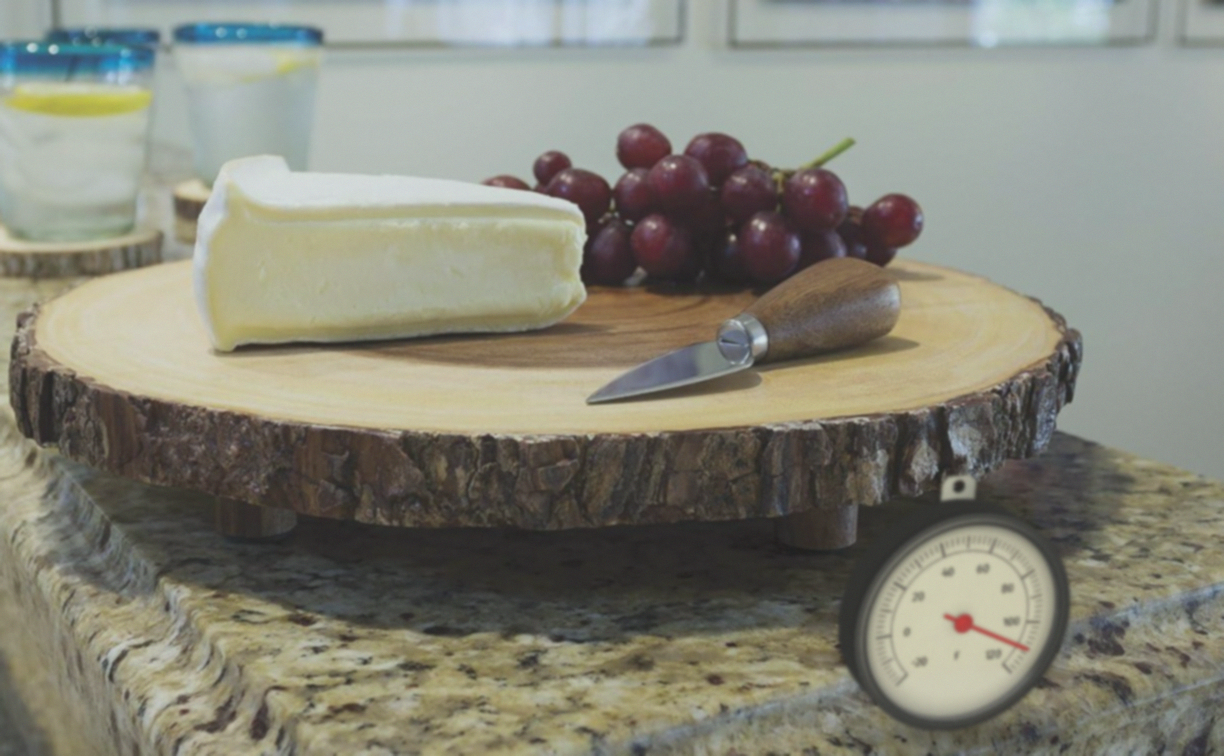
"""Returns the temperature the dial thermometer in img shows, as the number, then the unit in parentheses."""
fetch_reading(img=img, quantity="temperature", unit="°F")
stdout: 110 (°F)
